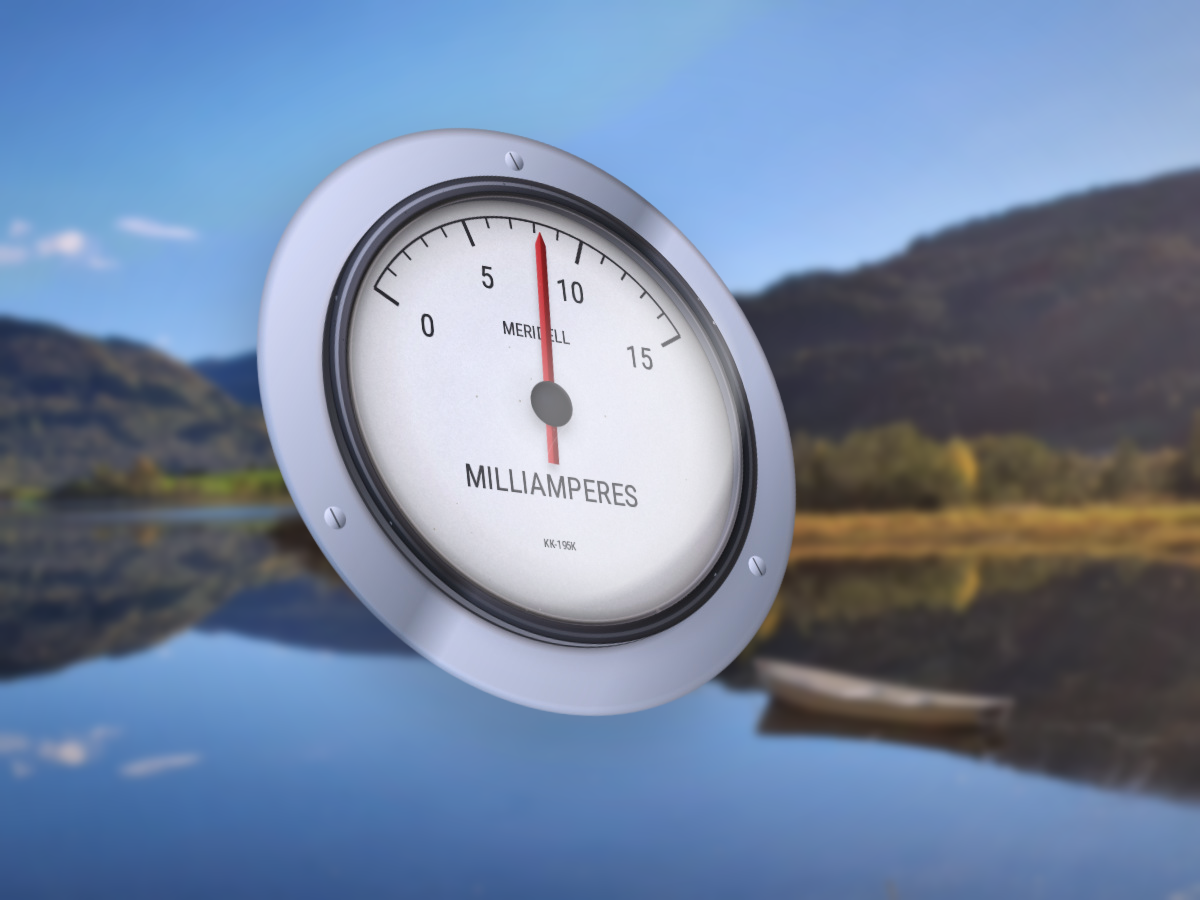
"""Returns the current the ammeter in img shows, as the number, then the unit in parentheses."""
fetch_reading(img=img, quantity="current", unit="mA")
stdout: 8 (mA)
